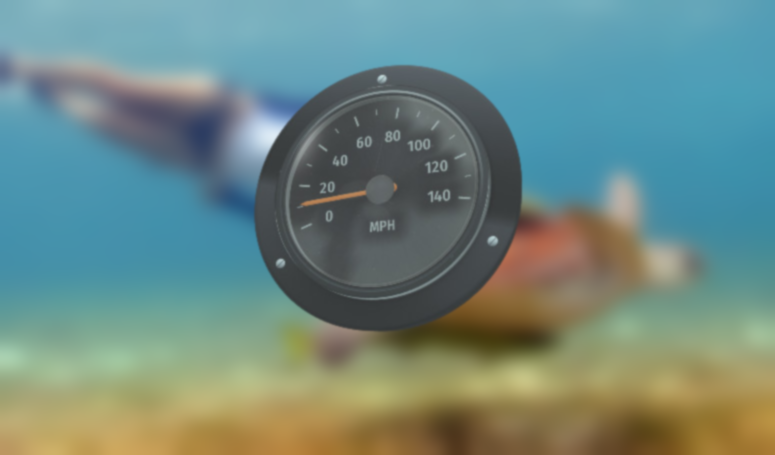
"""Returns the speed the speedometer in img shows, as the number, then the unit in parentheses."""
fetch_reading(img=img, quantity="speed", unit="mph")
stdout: 10 (mph)
